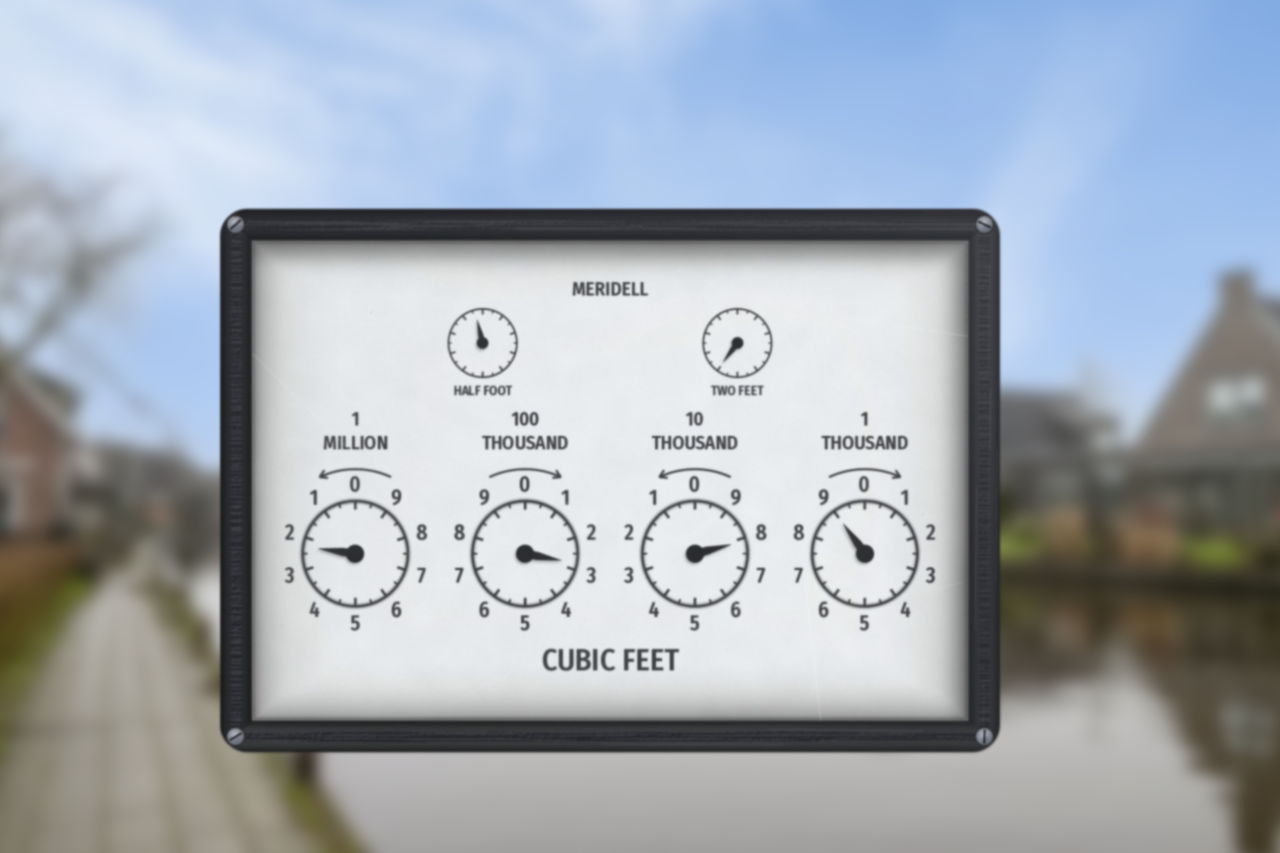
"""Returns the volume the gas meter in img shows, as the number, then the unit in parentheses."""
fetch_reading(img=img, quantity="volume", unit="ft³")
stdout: 227900 (ft³)
